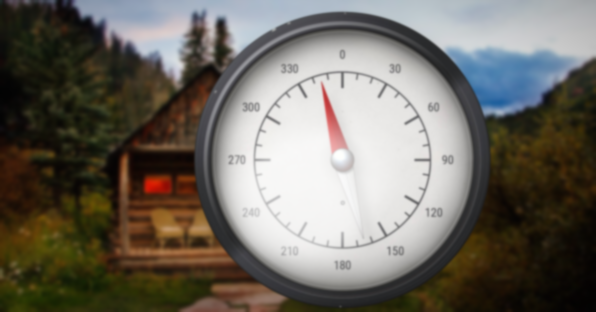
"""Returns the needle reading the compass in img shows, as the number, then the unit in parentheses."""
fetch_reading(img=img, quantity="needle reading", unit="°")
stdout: 345 (°)
